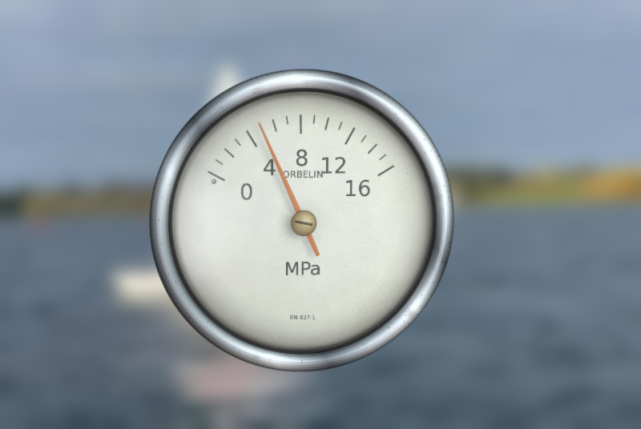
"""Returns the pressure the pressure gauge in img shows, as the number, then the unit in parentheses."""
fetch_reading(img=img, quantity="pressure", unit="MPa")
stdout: 5 (MPa)
